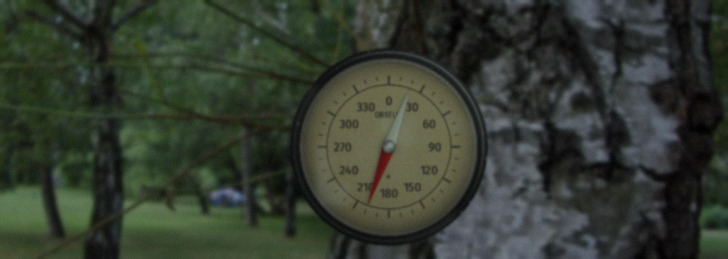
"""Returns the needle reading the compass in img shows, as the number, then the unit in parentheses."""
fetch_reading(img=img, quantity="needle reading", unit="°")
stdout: 200 (°)
